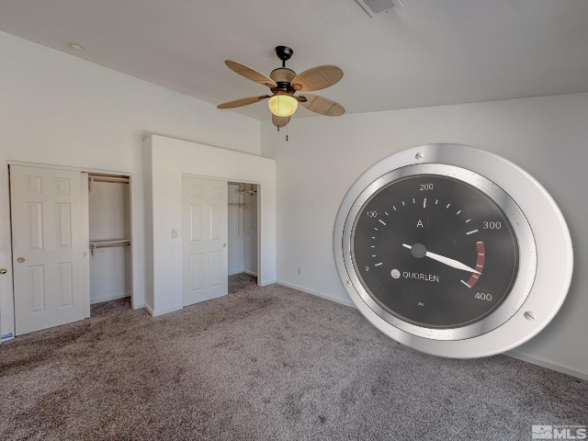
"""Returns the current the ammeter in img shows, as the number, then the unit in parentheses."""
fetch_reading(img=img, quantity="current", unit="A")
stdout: 370 (A)
